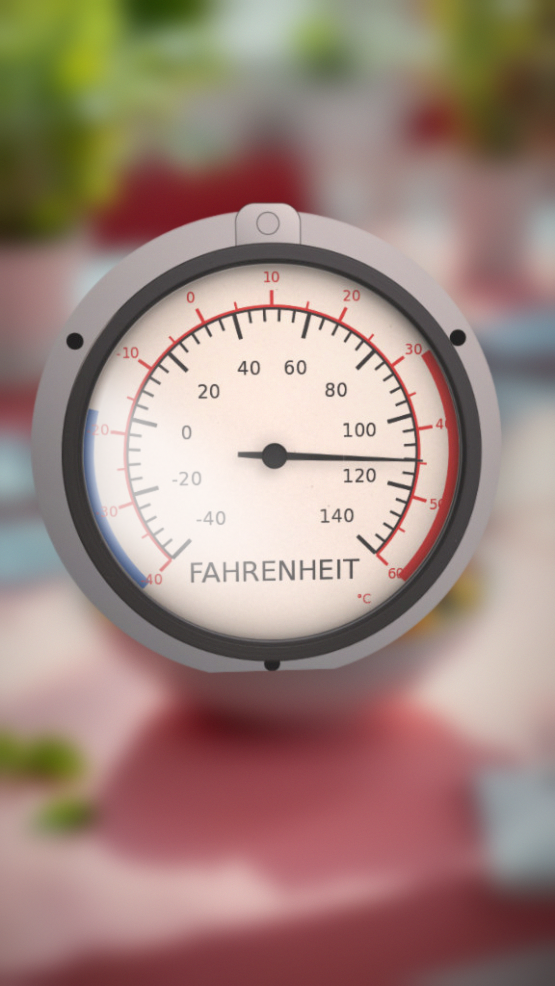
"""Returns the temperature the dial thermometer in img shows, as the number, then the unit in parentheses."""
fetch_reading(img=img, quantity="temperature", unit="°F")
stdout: 112 (°F)
